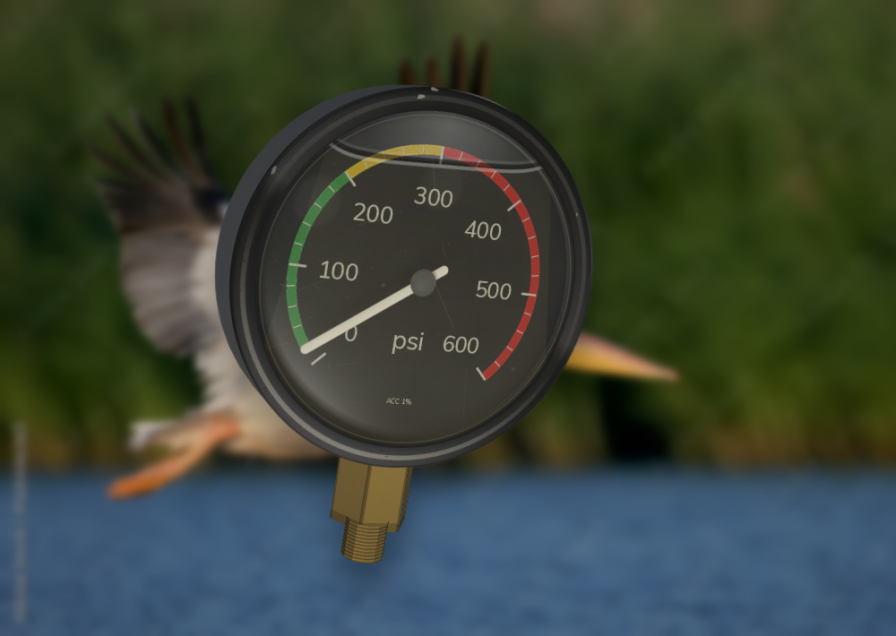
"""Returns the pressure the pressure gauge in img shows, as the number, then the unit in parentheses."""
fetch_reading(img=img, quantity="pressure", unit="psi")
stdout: 20 (psi)
